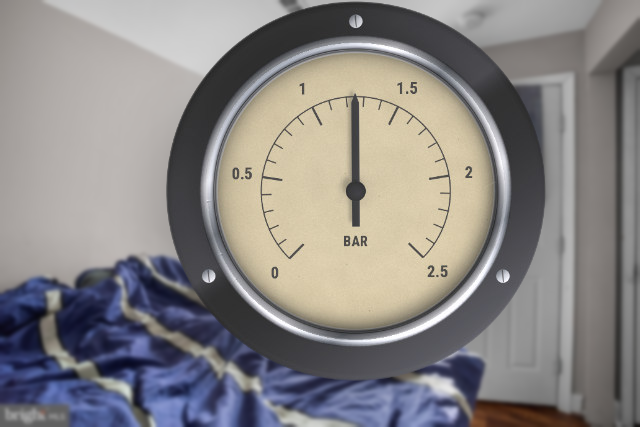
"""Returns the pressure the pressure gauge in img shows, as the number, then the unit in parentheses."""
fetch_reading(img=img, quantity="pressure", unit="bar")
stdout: 1.25 (bar)
